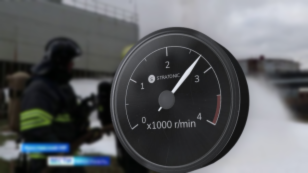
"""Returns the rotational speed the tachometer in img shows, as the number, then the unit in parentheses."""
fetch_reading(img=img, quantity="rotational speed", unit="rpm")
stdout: 2750 (rpm)
